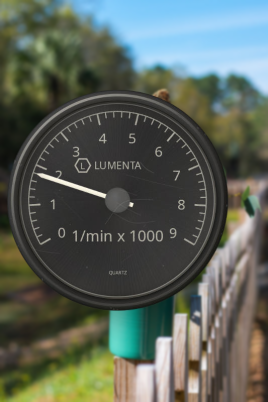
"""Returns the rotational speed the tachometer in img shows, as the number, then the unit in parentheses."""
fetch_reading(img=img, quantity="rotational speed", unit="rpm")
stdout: 1800 (rpm)
